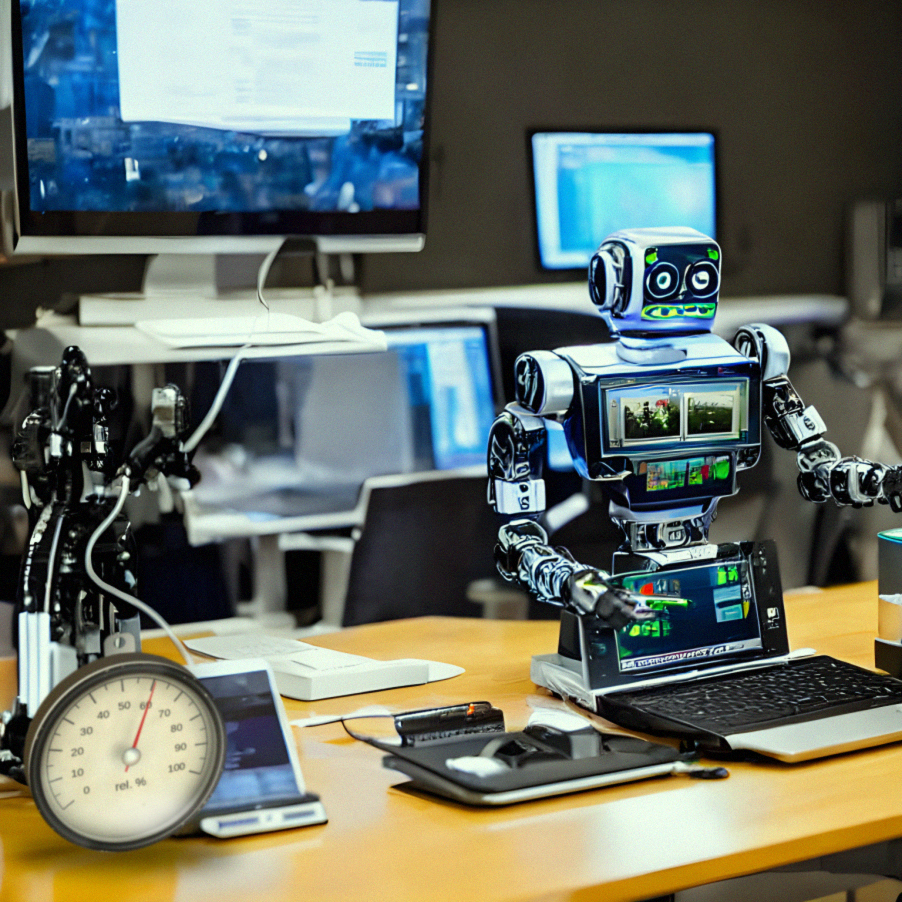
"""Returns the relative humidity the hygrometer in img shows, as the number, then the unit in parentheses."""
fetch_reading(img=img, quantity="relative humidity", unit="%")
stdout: 60 (%)
